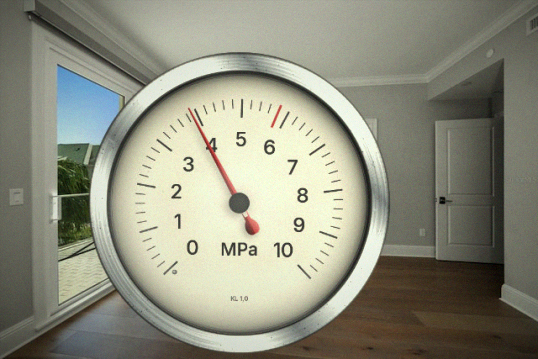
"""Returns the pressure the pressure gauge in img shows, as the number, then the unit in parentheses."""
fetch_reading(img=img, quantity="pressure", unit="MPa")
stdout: 3.9 (MPa)
